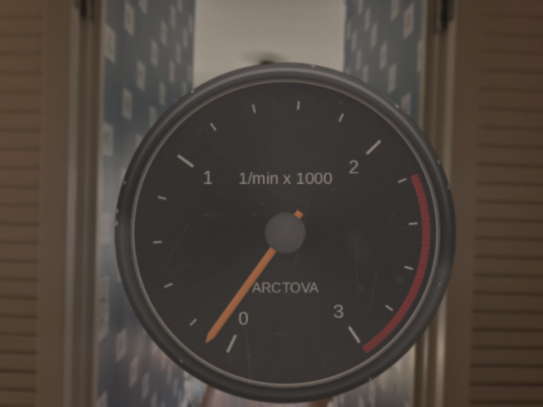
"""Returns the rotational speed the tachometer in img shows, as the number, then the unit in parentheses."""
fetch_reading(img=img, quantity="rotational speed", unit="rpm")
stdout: 100 (rpm)
